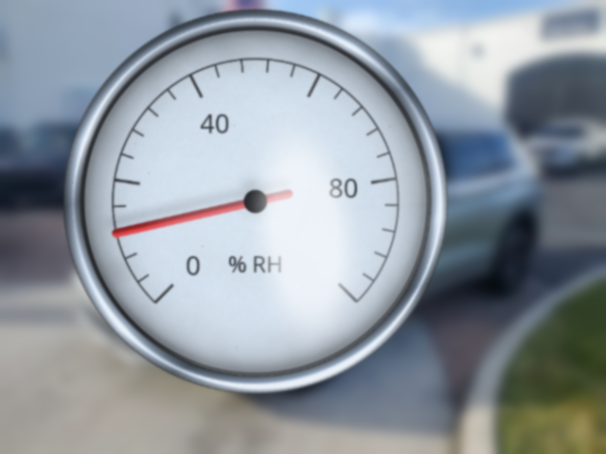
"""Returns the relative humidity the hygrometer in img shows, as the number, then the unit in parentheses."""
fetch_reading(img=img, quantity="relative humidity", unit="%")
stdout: 12 (%)
